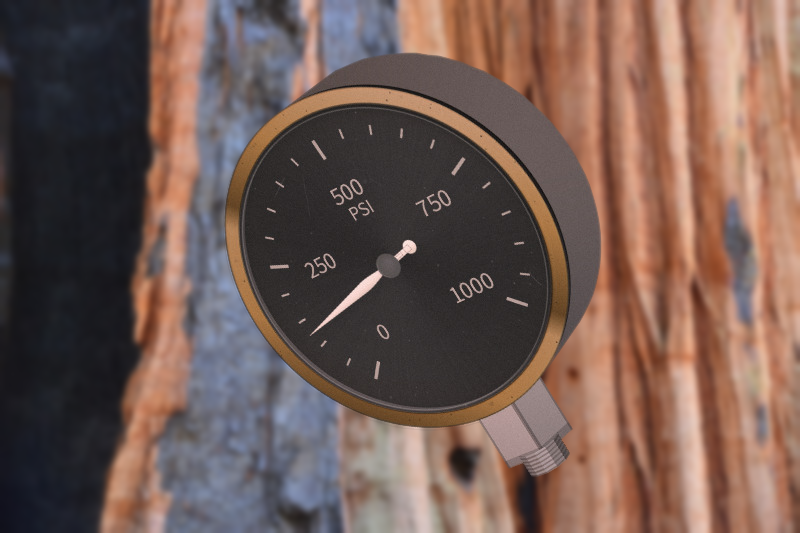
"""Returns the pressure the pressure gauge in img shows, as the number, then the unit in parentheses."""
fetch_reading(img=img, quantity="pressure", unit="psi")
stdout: 125 (psi)
